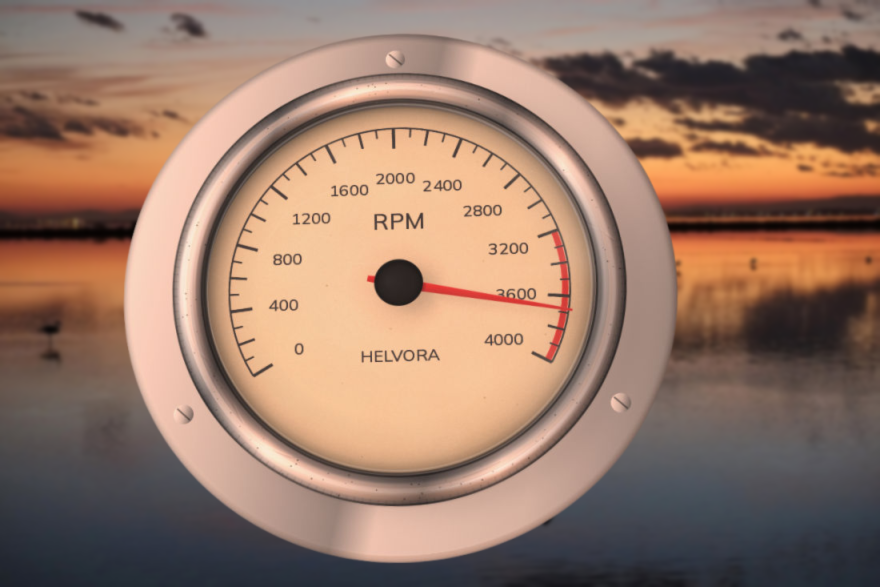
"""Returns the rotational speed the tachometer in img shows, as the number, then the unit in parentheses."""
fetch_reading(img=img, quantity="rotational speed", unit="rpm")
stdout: 3700 (rpm)
